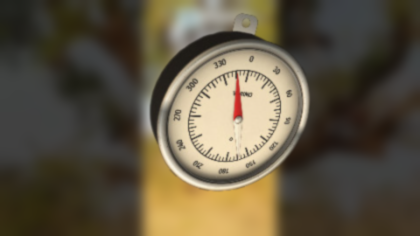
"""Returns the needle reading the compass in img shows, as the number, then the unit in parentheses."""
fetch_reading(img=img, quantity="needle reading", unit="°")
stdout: 345 (°)
